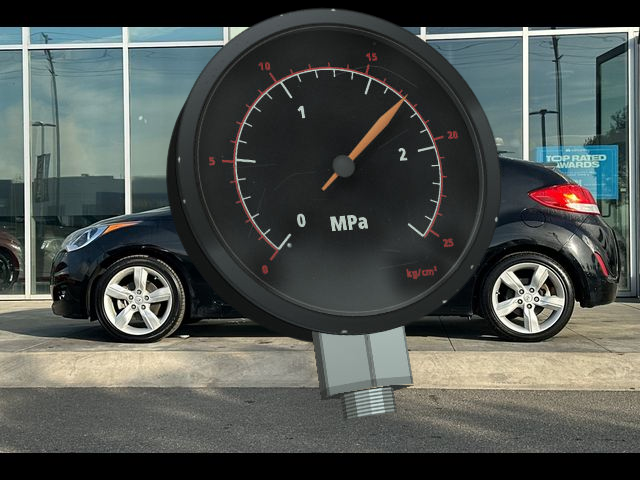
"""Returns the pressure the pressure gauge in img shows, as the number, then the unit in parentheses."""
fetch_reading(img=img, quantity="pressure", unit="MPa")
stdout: 1.7 (MPa)
